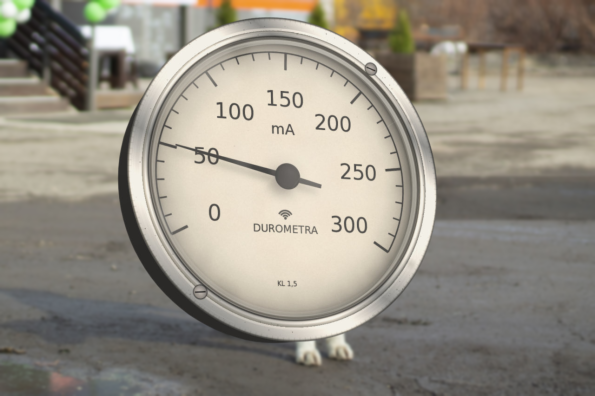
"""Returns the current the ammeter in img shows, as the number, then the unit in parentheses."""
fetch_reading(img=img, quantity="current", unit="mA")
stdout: 50 (mA)
